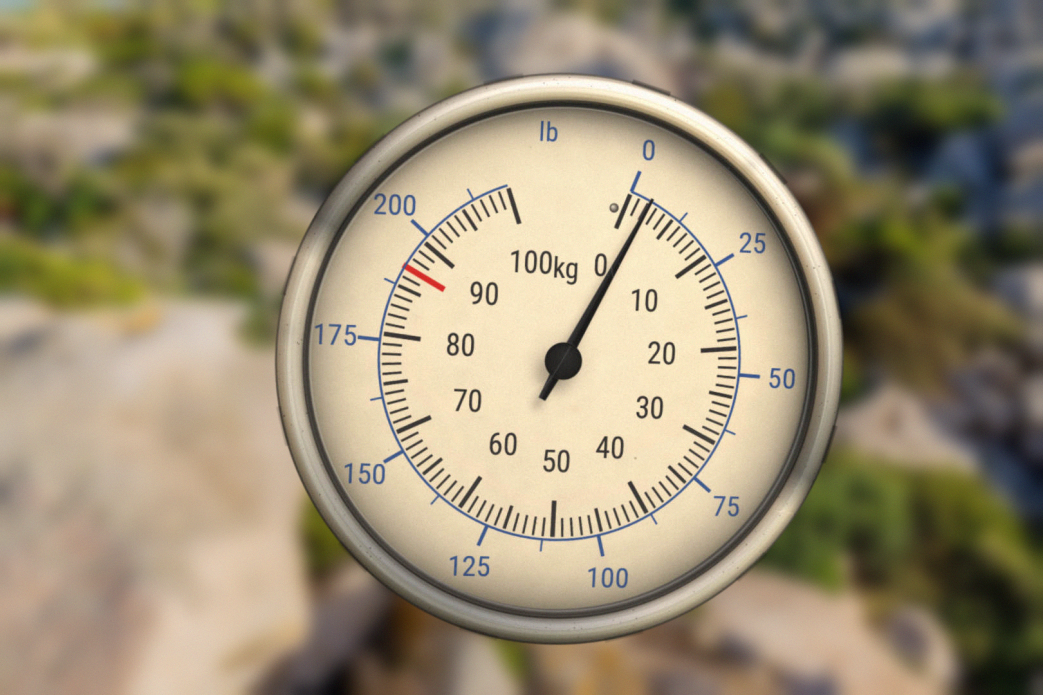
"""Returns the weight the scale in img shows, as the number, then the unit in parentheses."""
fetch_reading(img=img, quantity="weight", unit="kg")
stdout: 2 (kg)
